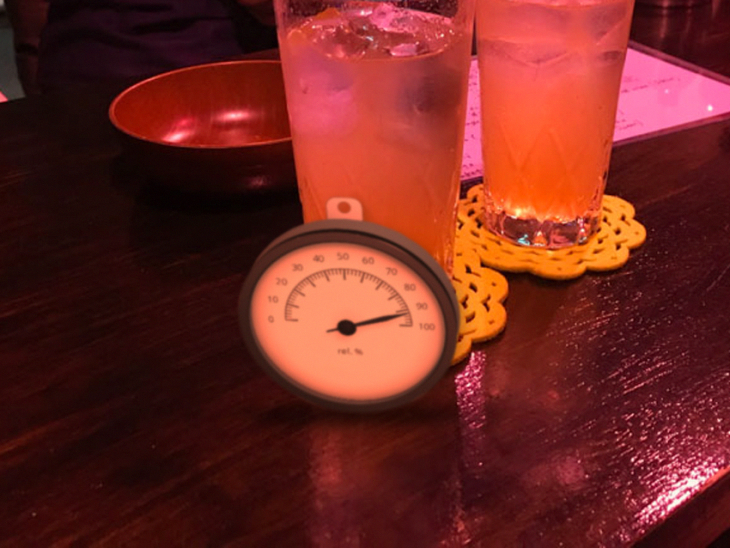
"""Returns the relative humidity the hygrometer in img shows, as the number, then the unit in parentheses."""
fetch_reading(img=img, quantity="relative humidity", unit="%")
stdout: 90 (%)
